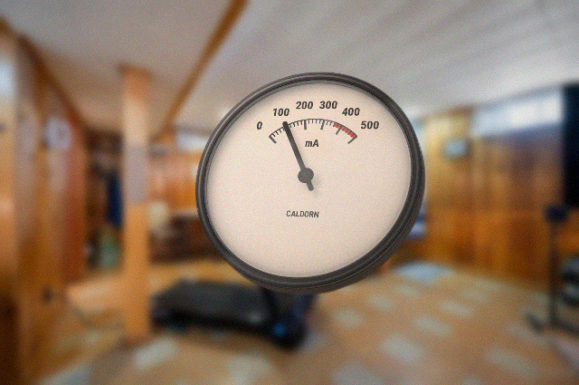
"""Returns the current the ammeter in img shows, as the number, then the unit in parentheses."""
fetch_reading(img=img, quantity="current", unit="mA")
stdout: 100 (mA)
